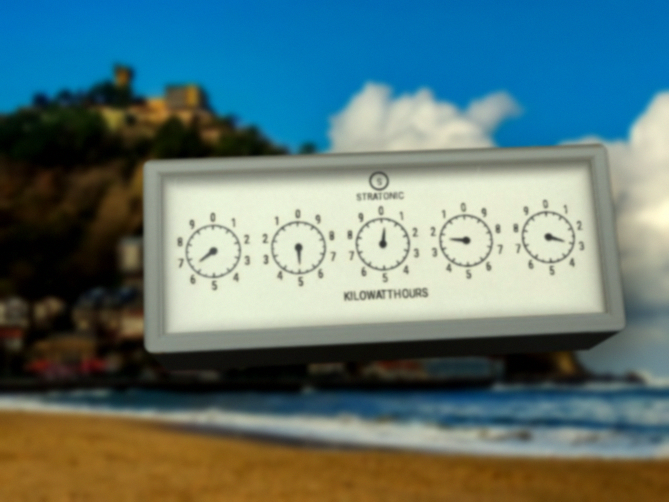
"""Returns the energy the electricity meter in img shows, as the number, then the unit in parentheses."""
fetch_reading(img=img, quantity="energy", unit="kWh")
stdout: 65023 (kWh)
